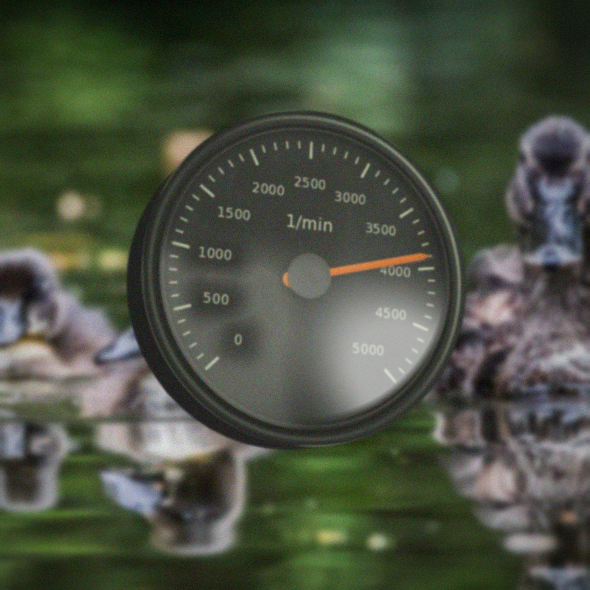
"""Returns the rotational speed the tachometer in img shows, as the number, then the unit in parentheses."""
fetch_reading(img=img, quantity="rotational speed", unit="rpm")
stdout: 3900 (rpm)
